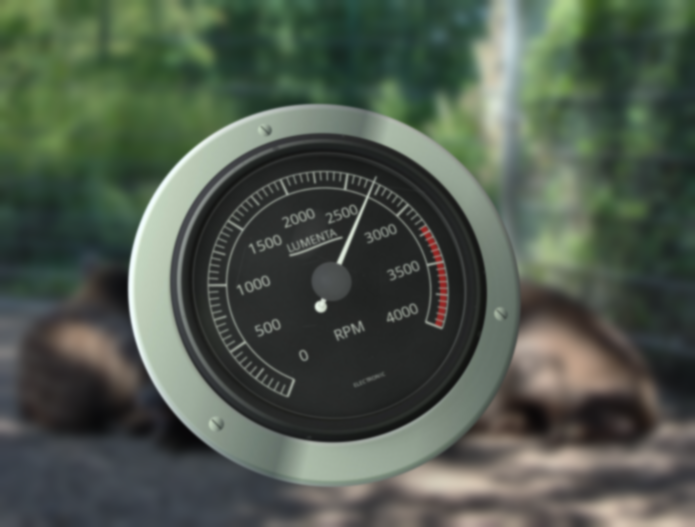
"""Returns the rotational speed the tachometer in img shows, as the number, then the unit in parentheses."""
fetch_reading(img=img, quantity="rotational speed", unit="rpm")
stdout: 2700 (rpm)
